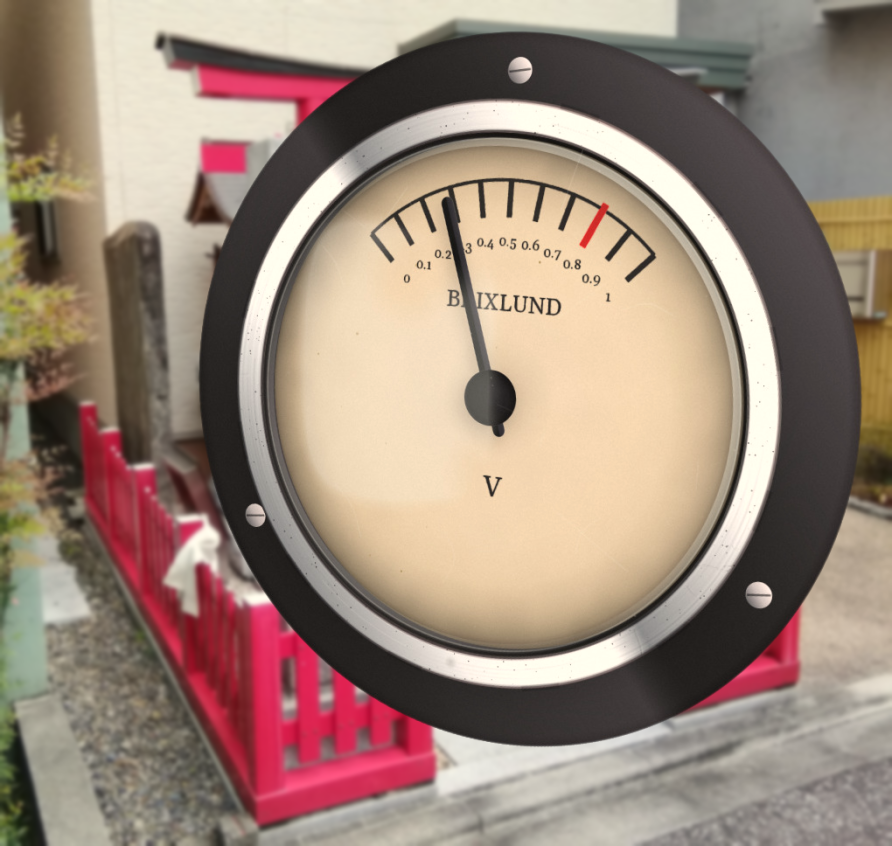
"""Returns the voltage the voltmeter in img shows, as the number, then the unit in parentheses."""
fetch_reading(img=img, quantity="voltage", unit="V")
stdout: 0.3 (V)
